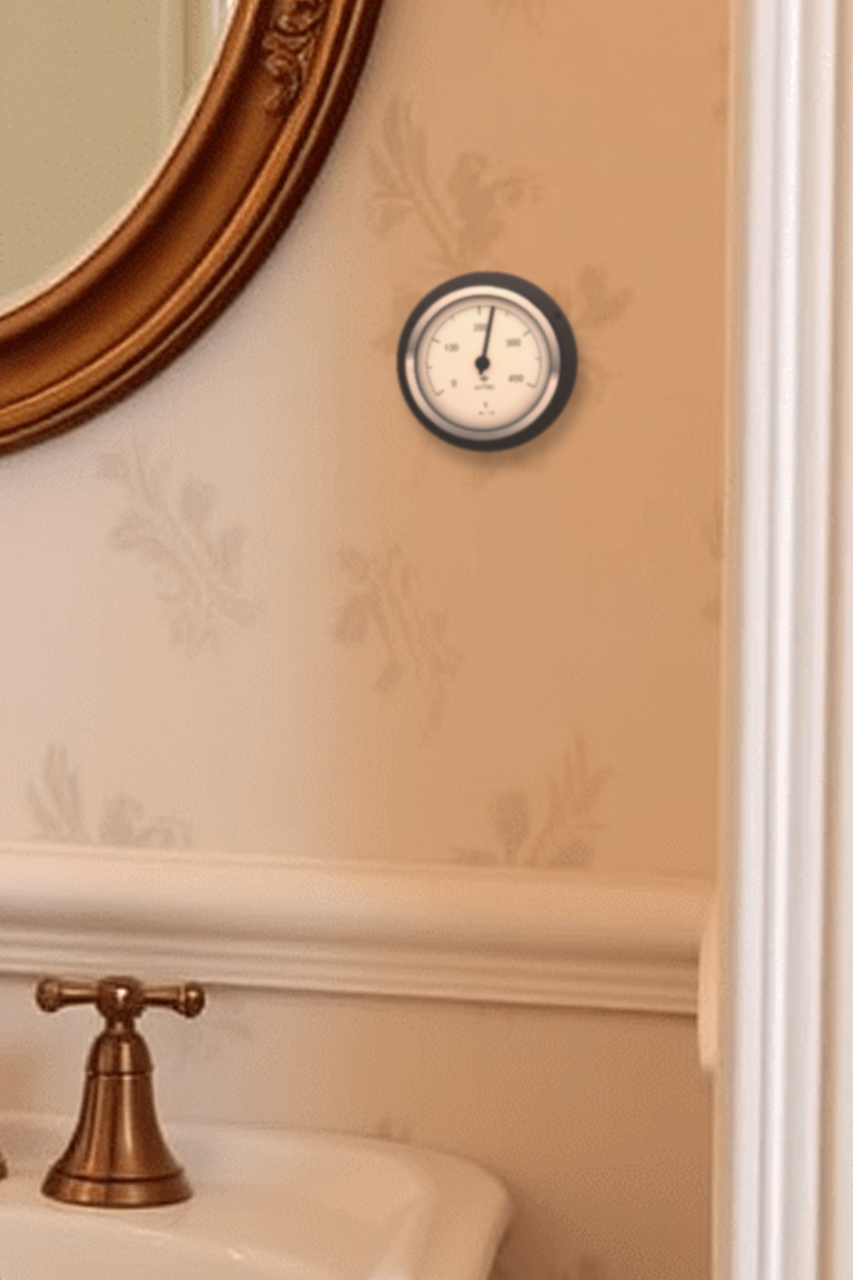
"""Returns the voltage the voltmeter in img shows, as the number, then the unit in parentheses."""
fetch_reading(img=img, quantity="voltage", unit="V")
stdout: 225 (V)
